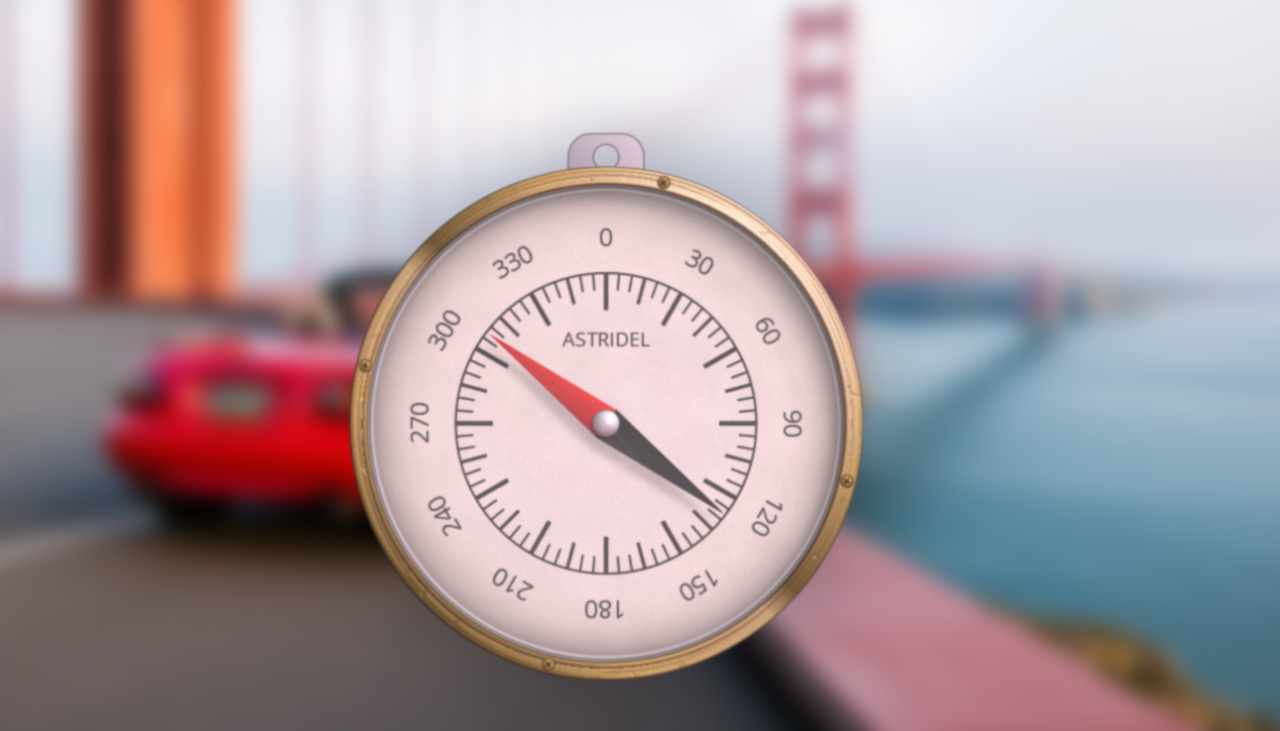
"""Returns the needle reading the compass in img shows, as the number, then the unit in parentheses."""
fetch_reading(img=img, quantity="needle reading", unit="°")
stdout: 307.5 (°)
